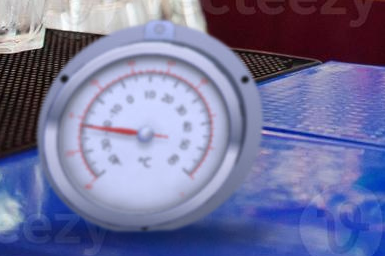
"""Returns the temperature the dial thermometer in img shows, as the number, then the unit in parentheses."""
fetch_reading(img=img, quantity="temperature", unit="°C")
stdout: -20 (°C)
